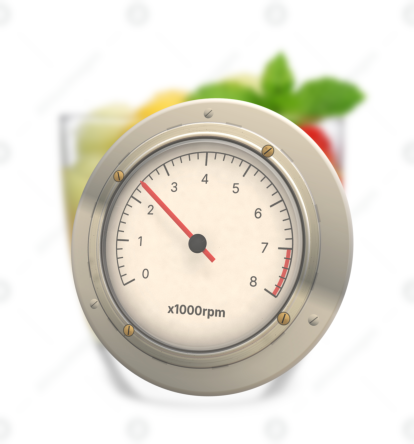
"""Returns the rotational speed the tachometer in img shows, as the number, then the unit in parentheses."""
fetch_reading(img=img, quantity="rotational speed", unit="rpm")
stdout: 2400 (rpm)
